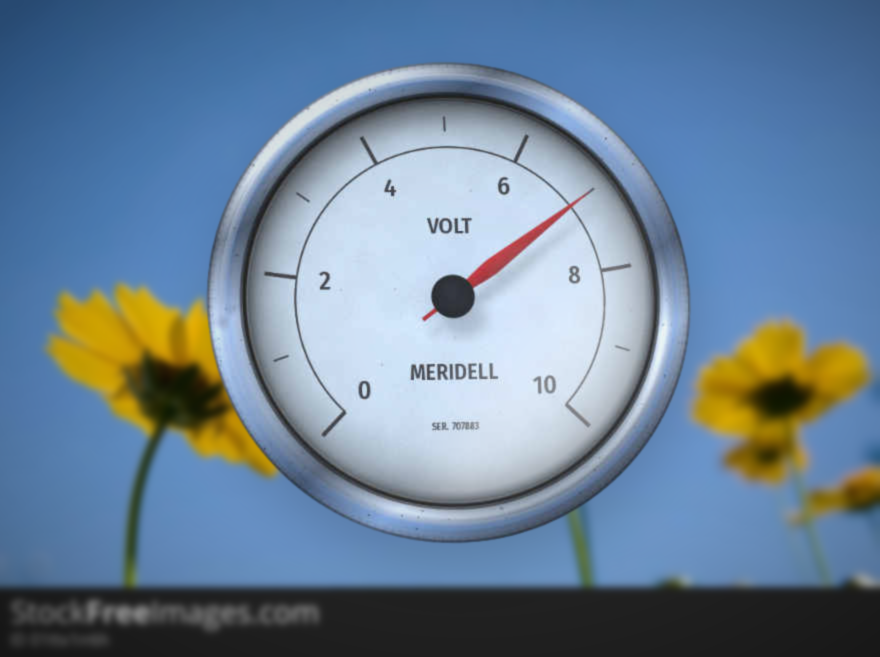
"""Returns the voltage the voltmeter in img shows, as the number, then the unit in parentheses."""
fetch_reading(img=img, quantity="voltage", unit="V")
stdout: 7 (V)
